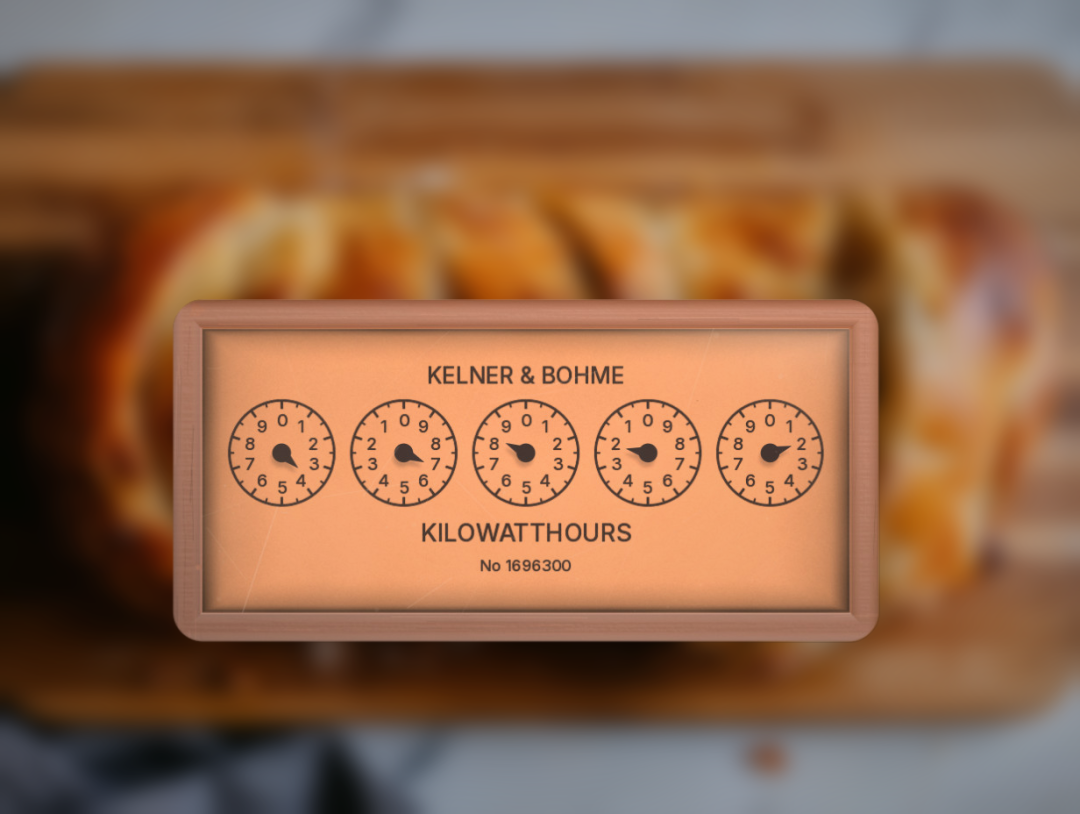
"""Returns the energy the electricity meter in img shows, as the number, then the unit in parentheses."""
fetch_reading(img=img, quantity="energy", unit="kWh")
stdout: 36822 (kWh)
